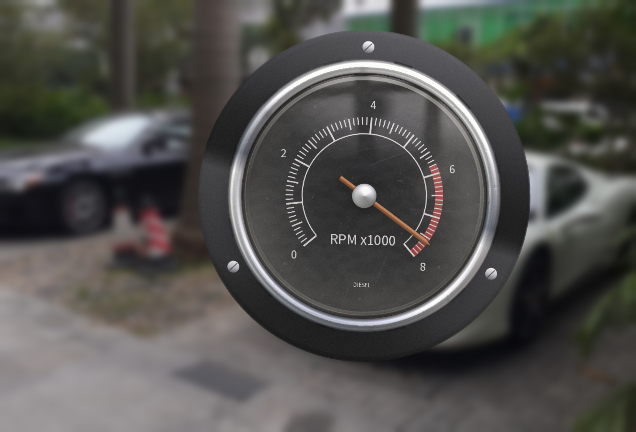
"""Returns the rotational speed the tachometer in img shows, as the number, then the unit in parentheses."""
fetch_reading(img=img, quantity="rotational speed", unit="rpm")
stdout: 7600 (rpm)
